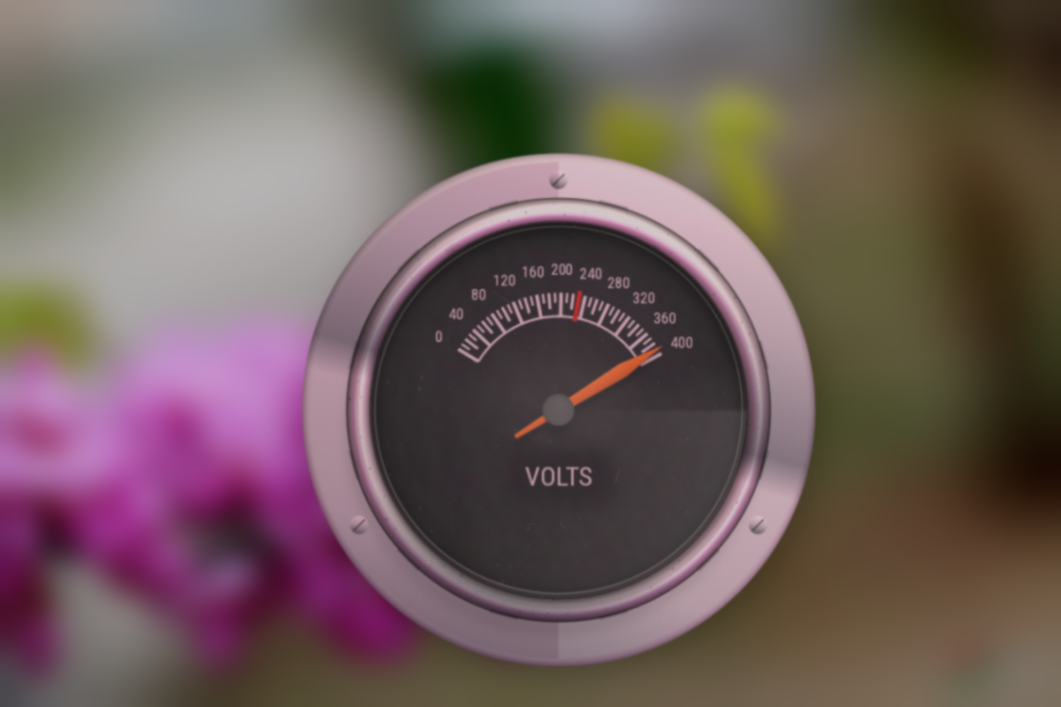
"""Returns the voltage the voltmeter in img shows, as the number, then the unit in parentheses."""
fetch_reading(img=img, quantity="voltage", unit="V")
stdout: 390 (V)
